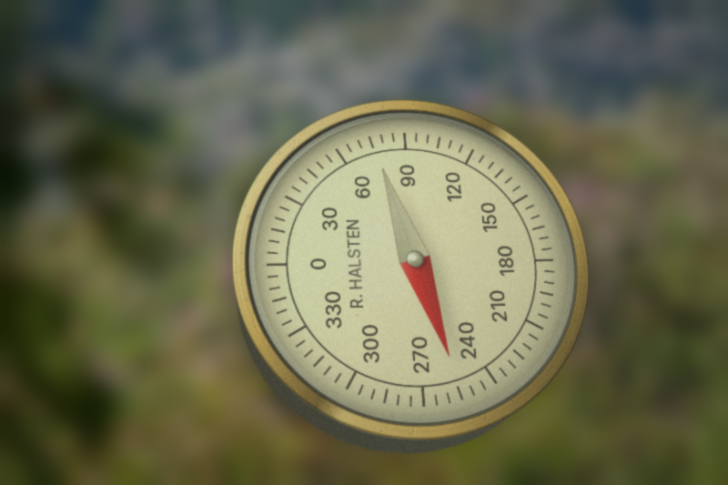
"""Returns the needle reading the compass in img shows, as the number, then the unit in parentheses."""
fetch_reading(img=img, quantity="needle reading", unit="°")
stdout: 255 (°)
